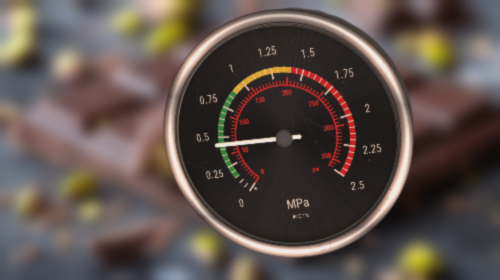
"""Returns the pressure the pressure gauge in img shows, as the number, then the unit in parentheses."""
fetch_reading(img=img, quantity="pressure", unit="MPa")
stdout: 0.45 (MPa)
